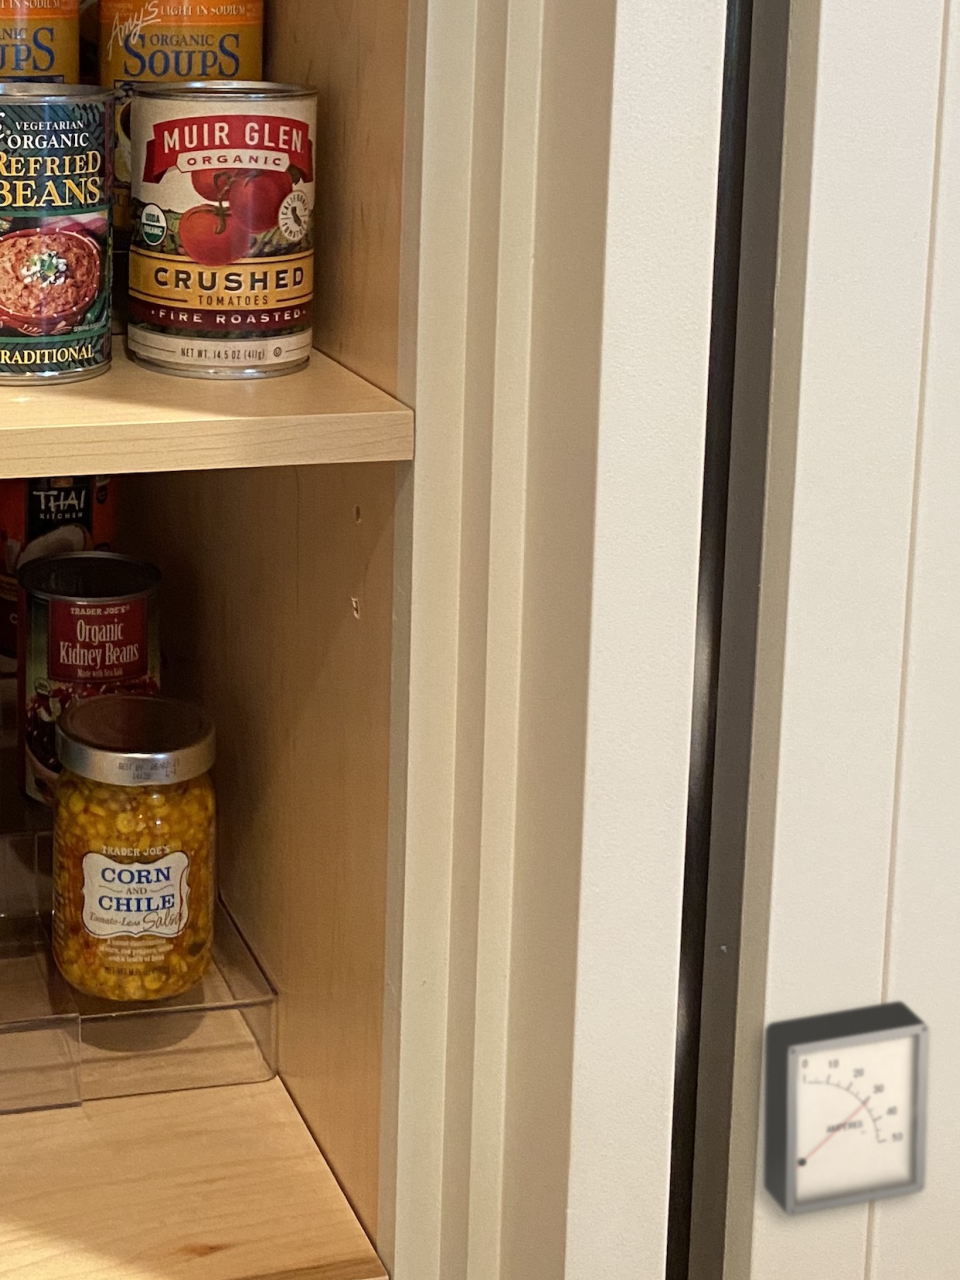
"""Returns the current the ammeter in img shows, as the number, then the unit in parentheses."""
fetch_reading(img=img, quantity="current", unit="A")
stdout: 30 (A)
